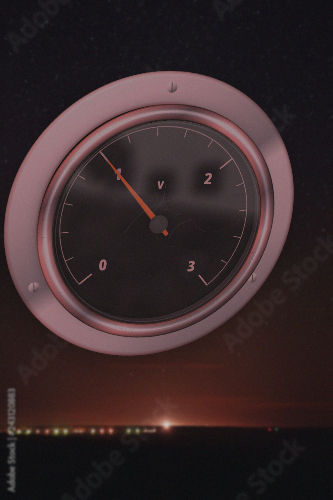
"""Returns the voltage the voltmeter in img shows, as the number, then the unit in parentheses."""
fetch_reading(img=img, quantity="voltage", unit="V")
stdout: 1 (V)
